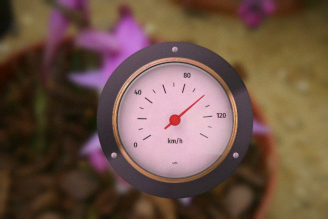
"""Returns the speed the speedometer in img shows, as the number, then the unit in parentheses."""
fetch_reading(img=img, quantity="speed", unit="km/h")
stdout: 100 (km/h)
